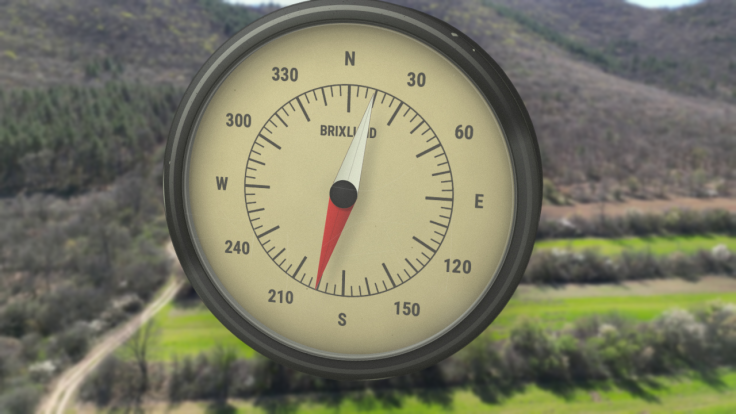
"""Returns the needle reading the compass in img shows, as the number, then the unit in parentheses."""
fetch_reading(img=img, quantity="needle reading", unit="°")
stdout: 195 (°)
